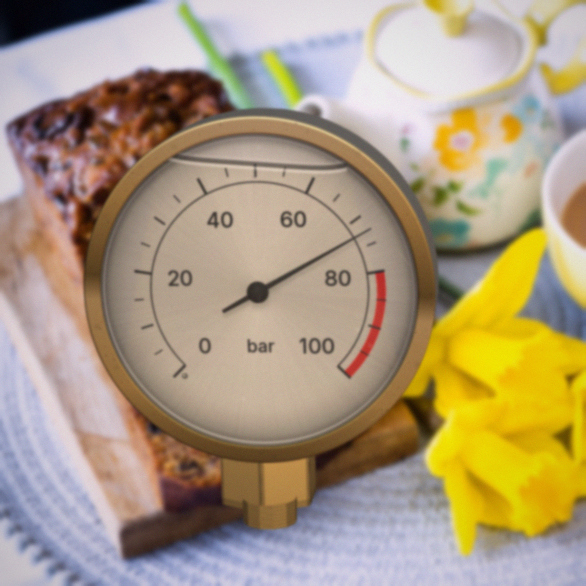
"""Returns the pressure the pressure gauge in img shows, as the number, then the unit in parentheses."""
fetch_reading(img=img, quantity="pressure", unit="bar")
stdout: 72.5 (bar)
